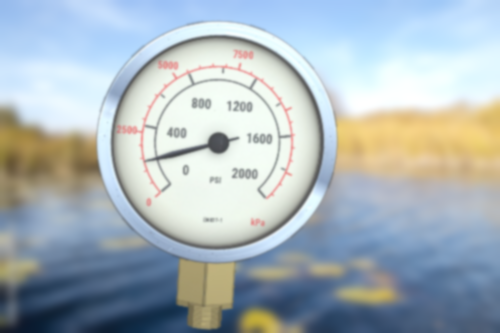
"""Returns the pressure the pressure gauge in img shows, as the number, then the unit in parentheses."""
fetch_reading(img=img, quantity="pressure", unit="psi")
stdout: 200 (psi)
